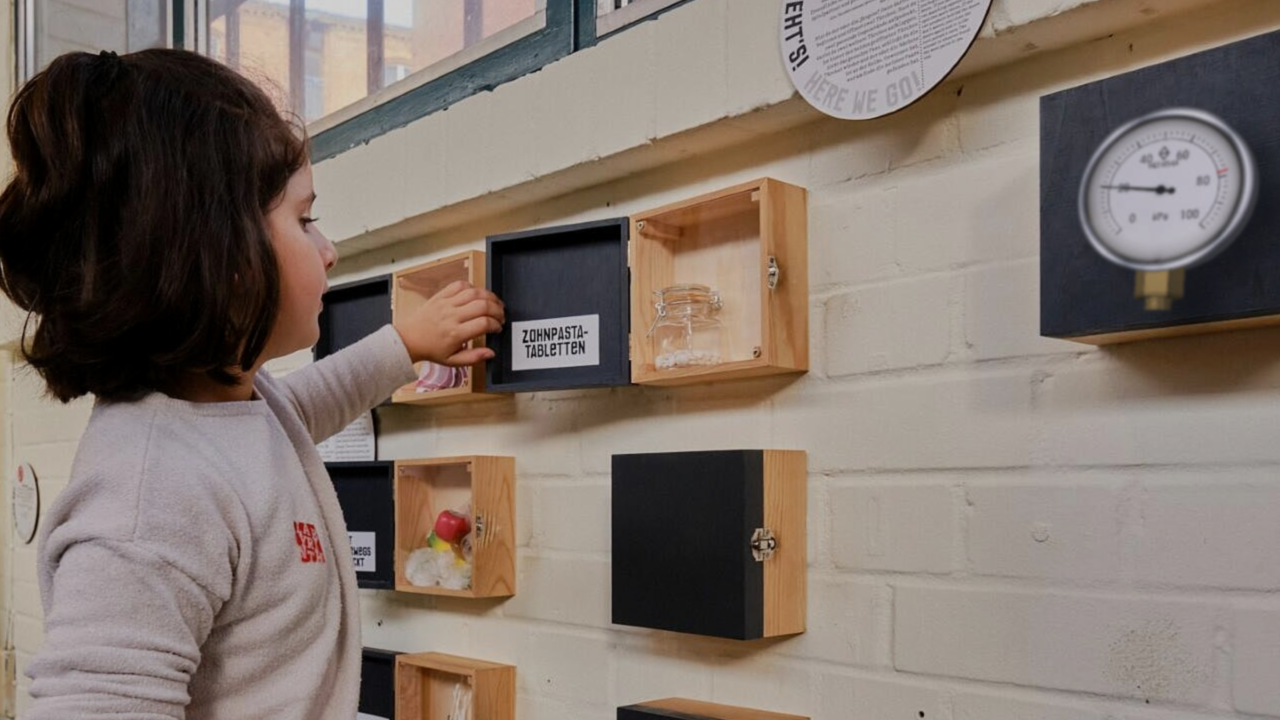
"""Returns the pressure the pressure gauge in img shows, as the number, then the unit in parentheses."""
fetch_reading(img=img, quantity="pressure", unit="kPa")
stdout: 20 (kPa)
